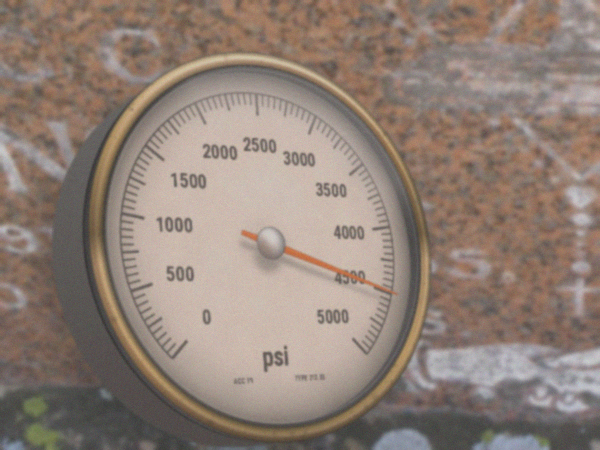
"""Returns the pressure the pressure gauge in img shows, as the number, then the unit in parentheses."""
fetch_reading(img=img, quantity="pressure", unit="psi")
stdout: 4500 (psi)
